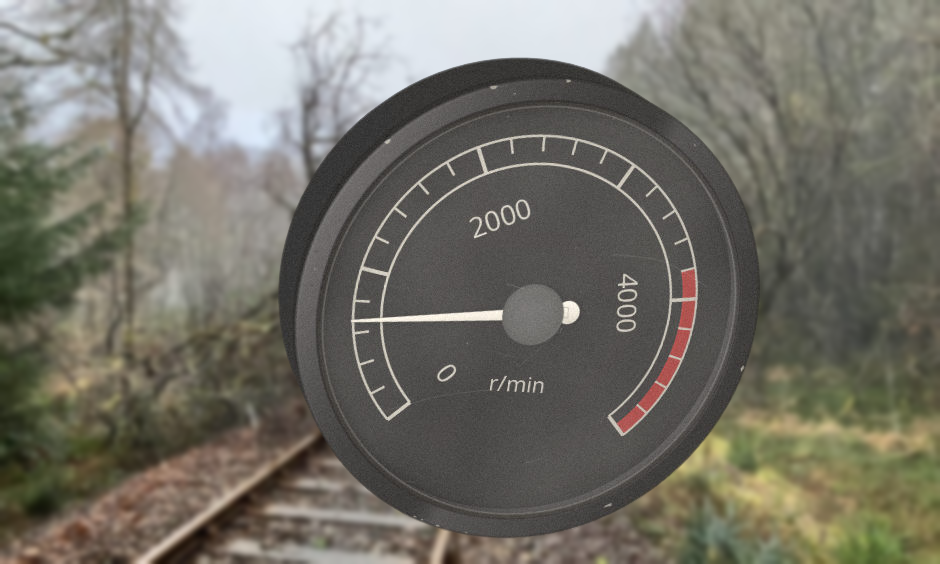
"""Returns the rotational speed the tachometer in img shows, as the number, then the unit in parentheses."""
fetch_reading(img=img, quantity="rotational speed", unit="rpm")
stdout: 700 (rpm)
